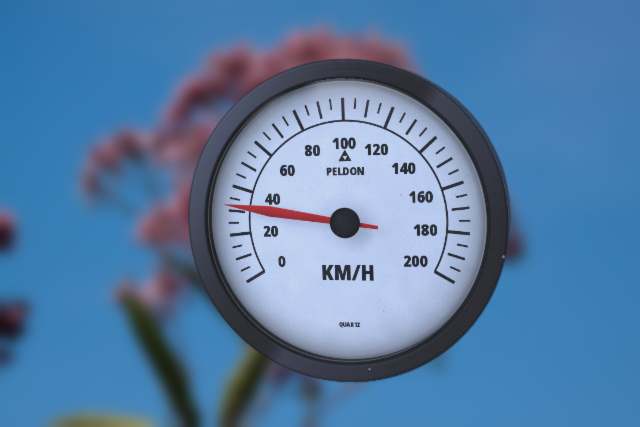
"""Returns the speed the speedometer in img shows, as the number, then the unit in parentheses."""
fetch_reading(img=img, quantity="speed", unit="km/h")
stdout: 32.5 (km/h)
